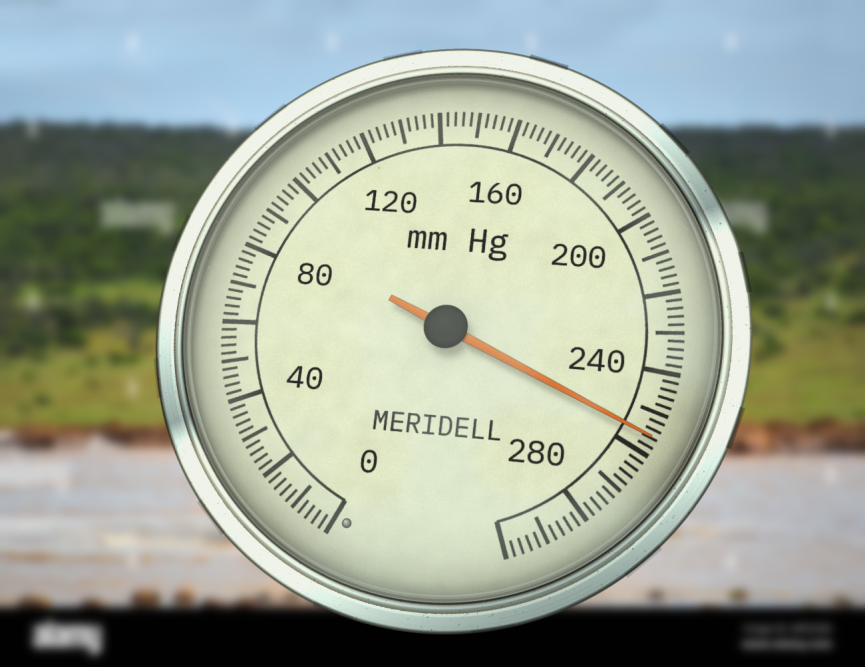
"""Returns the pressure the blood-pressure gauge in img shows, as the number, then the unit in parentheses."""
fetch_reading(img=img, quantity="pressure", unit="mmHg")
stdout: 256 (mmHg)
